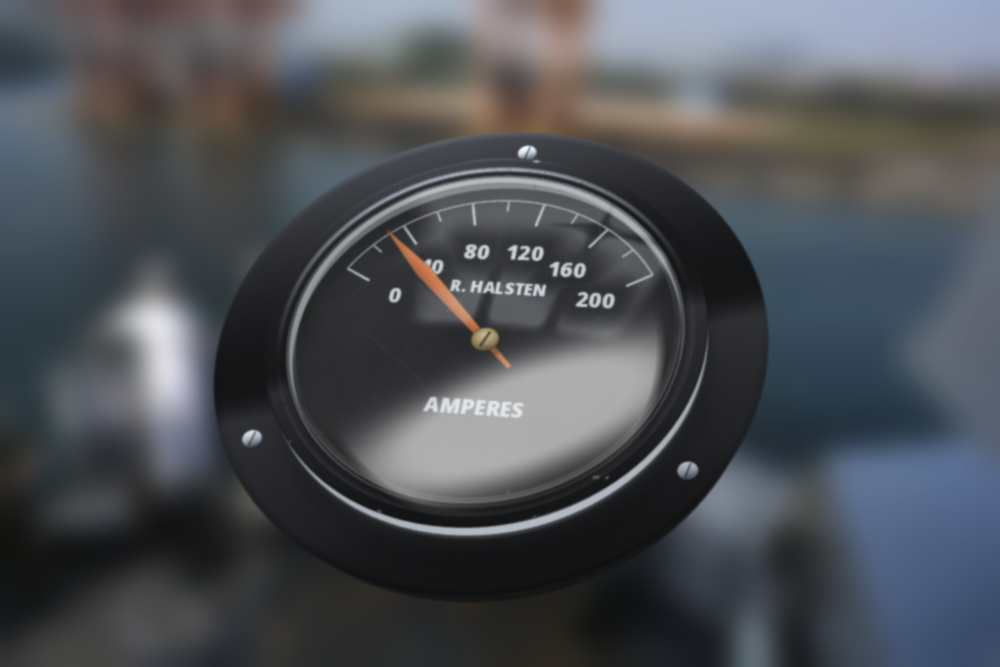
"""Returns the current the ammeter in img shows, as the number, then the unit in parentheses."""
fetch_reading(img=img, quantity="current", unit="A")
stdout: 30 (A)
